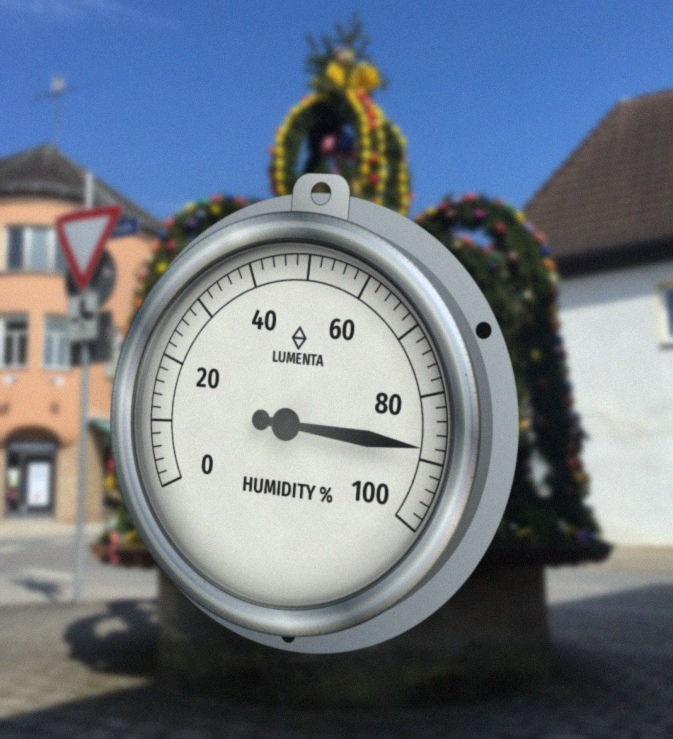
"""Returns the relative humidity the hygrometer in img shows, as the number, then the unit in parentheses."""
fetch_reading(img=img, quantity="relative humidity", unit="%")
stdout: 88 (%)
